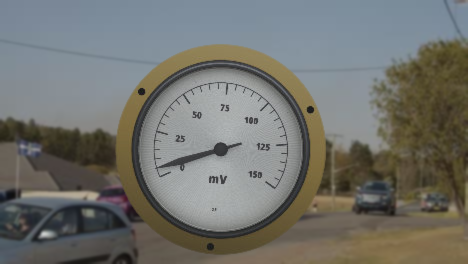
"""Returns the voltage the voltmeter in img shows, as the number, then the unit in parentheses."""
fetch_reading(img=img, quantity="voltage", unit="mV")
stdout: 5 (mV)
